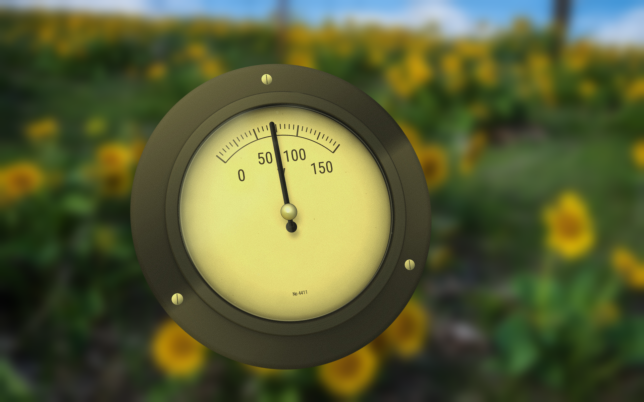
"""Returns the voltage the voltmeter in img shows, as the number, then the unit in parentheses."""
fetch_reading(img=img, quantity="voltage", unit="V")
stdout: 70 (V)
